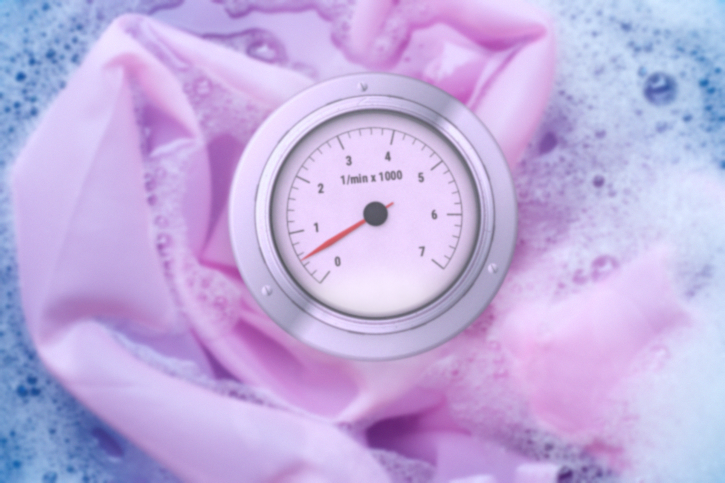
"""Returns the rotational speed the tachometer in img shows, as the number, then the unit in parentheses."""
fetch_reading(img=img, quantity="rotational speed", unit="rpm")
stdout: 500 (rpm)
